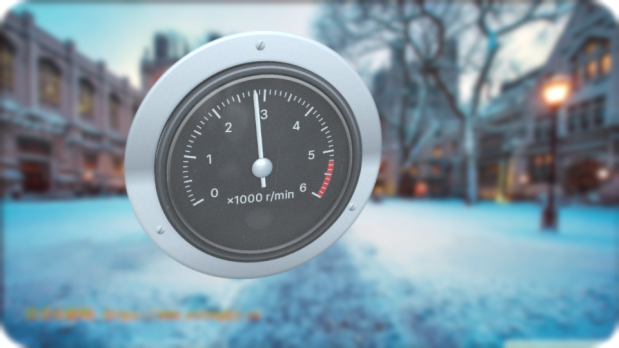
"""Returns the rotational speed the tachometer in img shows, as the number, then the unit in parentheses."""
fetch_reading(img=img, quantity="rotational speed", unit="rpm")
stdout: 2800 (rpm)
